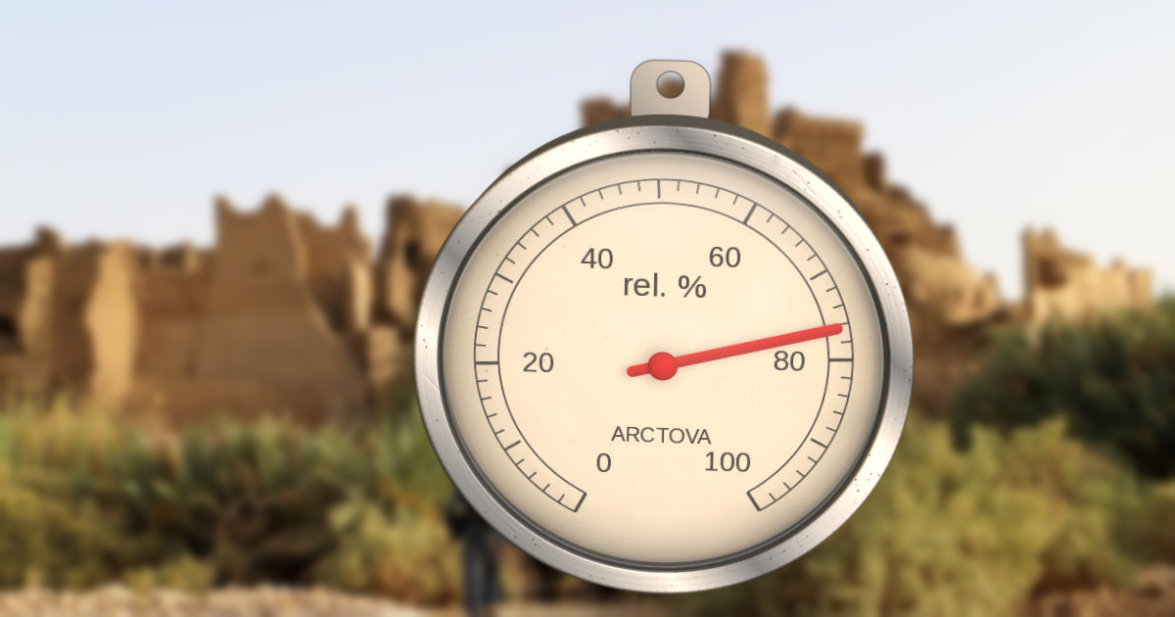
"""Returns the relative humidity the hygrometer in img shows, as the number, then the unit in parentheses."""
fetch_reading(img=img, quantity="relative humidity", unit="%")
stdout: 76 (%)
